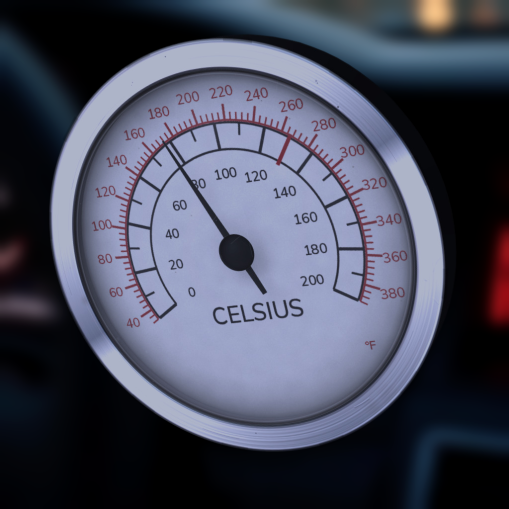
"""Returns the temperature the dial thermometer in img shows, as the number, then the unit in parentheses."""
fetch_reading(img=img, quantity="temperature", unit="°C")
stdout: 80 (°C)
